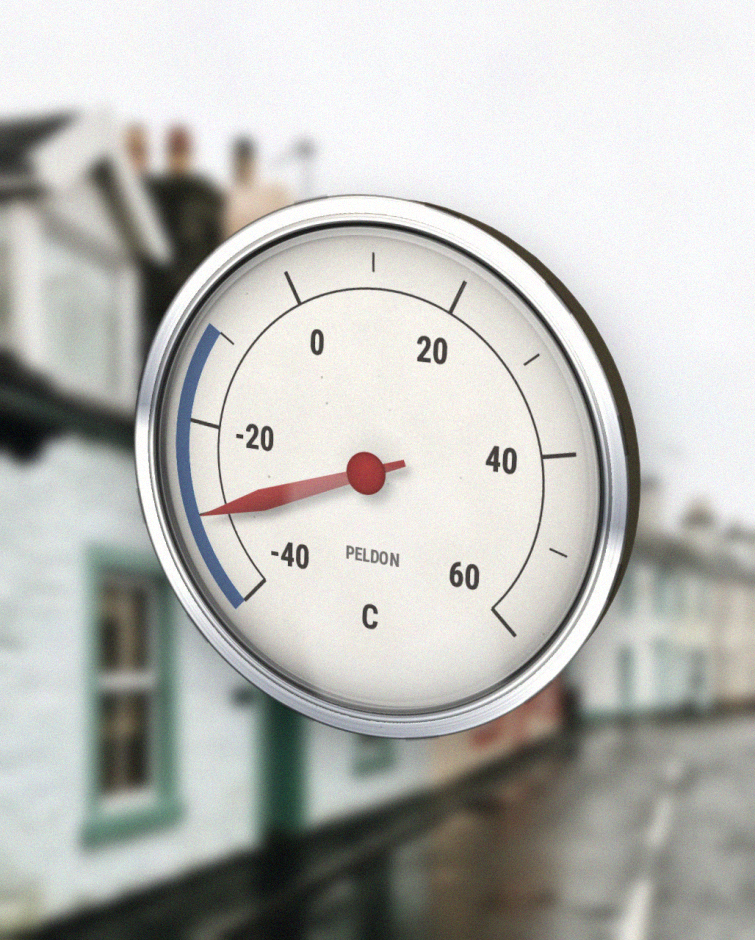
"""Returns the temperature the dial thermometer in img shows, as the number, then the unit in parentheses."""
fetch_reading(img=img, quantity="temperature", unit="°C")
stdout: -30 (°C)
